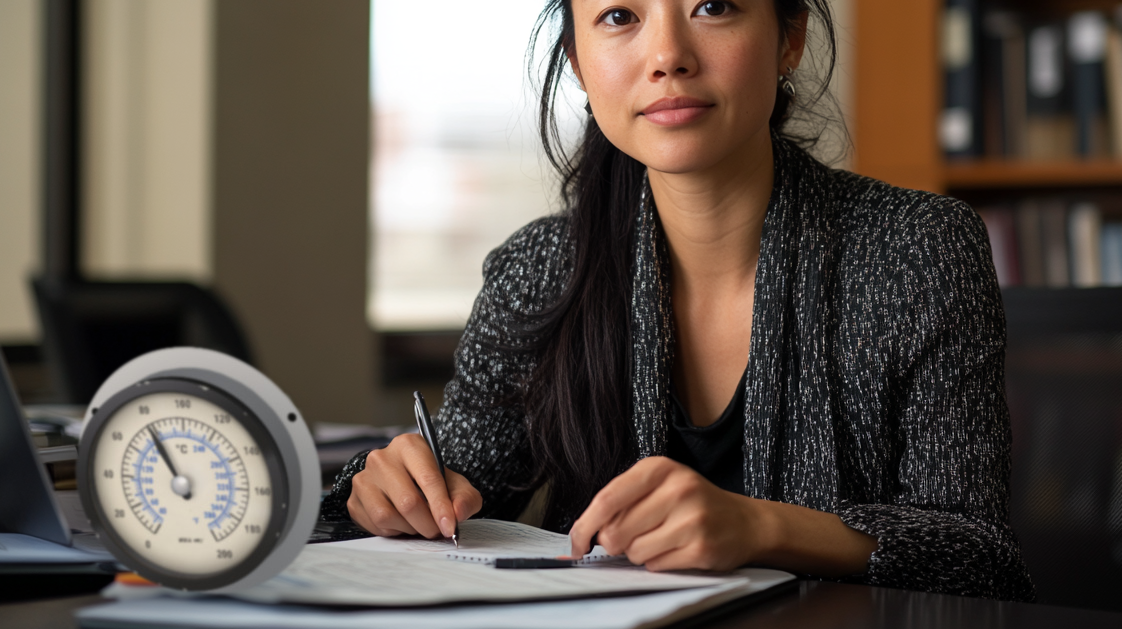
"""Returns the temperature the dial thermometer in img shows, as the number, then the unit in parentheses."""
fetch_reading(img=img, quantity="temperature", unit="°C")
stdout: 80 (°C)
